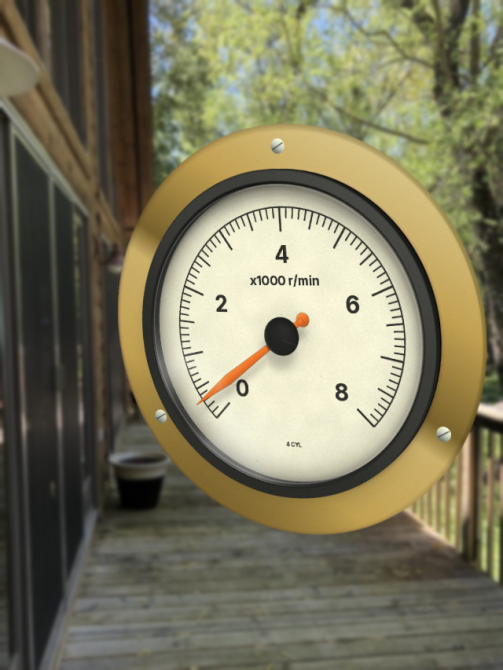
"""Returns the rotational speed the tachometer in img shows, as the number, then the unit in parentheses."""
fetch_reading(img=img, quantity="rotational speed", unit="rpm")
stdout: 300 (rpm)
